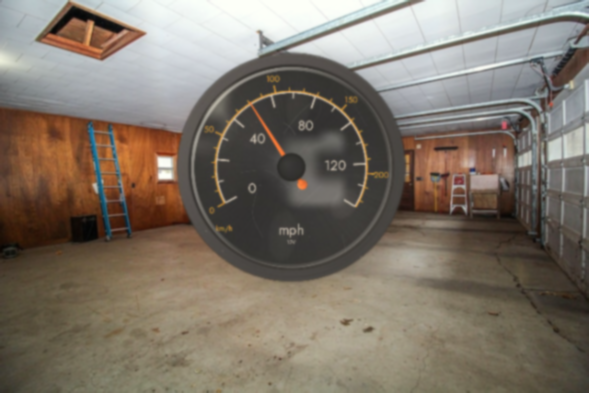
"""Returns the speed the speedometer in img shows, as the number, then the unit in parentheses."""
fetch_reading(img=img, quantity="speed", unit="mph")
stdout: 50 (mph)
